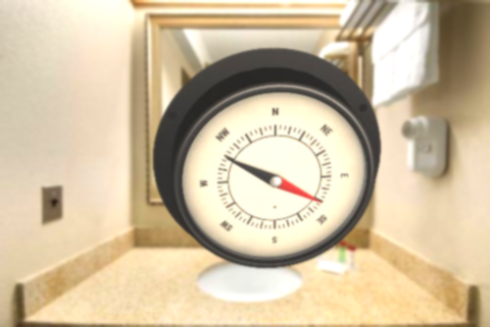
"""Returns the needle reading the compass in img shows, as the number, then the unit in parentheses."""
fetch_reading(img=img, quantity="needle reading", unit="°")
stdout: 120 (°)
